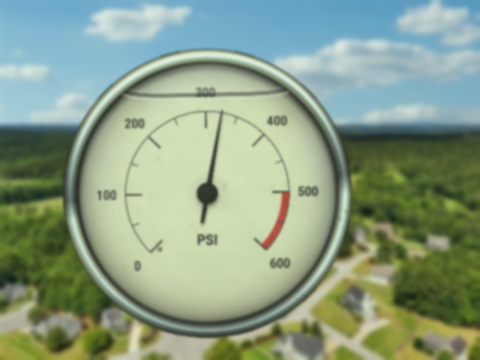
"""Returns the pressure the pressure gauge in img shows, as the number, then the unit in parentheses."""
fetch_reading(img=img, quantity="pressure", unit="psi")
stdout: 325 (psi)
